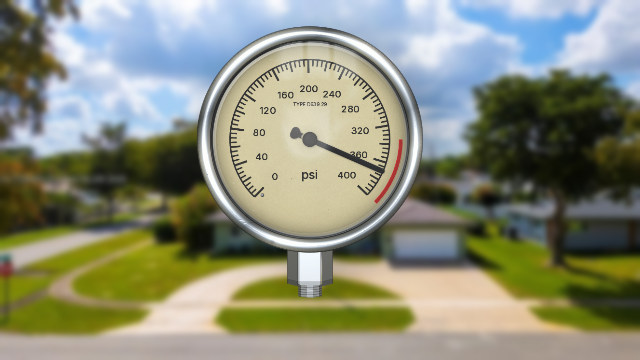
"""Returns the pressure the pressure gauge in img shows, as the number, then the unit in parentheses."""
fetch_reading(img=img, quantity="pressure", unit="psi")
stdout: 370 (psi)
